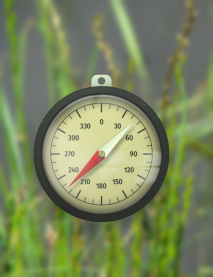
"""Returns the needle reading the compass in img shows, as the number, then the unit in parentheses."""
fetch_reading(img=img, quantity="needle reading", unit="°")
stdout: 225 (°)
